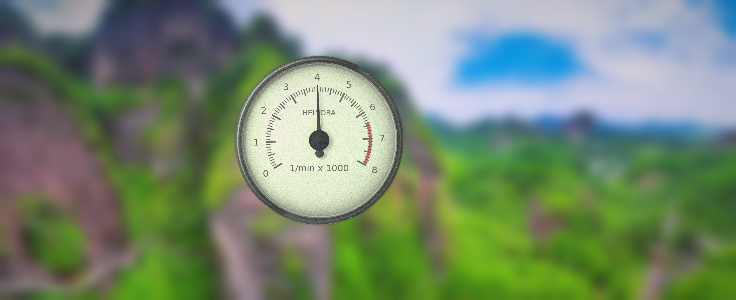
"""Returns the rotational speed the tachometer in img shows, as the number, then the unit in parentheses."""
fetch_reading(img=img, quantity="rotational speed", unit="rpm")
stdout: 4000 (rpm)
